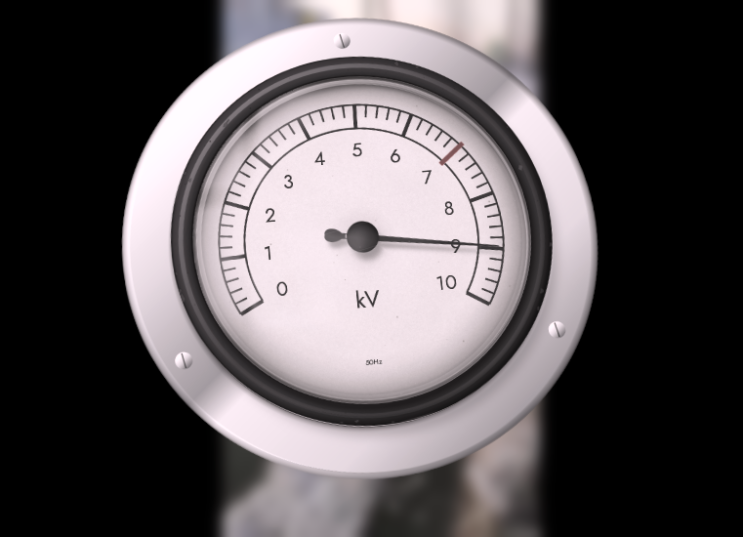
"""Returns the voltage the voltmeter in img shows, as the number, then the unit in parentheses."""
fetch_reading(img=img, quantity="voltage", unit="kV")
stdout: 9 (kV)
